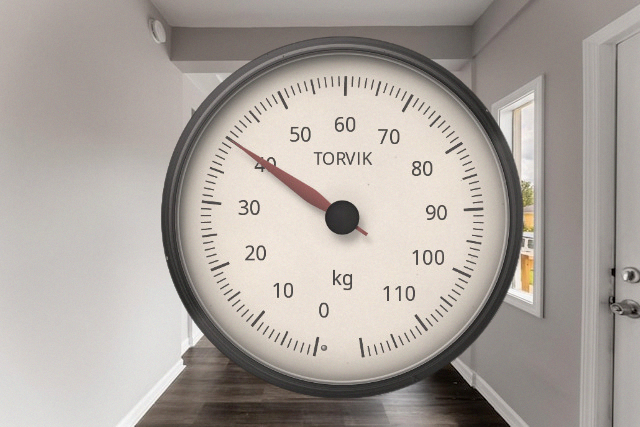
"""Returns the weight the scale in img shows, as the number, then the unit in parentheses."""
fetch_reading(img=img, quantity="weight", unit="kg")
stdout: 40 (kg)
